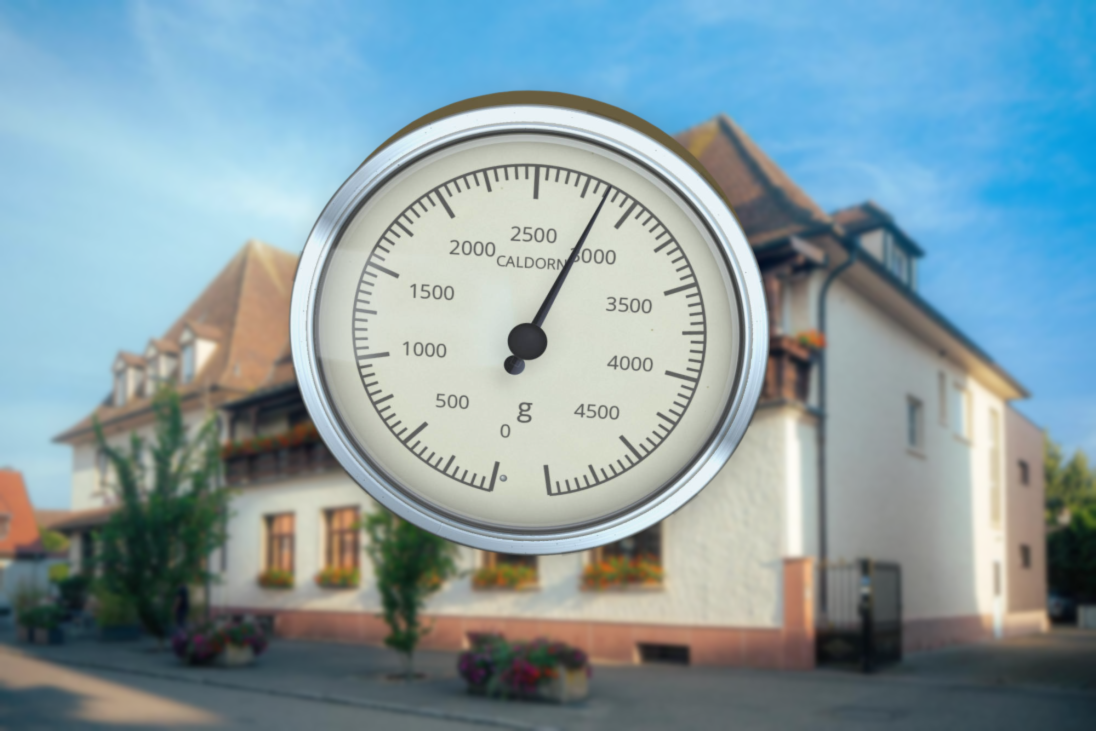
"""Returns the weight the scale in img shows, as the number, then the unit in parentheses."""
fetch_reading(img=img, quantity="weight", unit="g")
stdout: 2850 (g)
